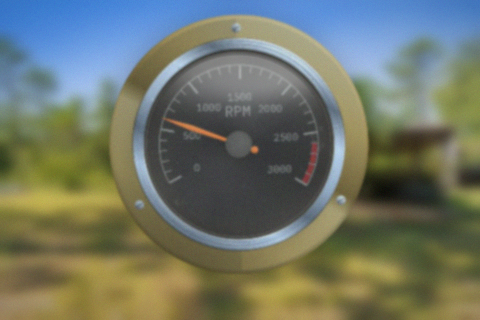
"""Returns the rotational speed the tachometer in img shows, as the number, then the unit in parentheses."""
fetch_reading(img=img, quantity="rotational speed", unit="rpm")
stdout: 600 (rpm)
